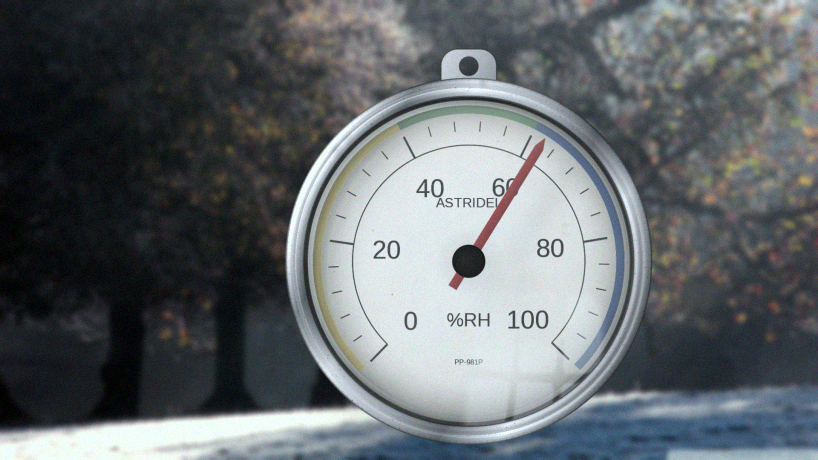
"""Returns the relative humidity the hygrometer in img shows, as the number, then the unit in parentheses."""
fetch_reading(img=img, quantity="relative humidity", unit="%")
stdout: 62 (%)
